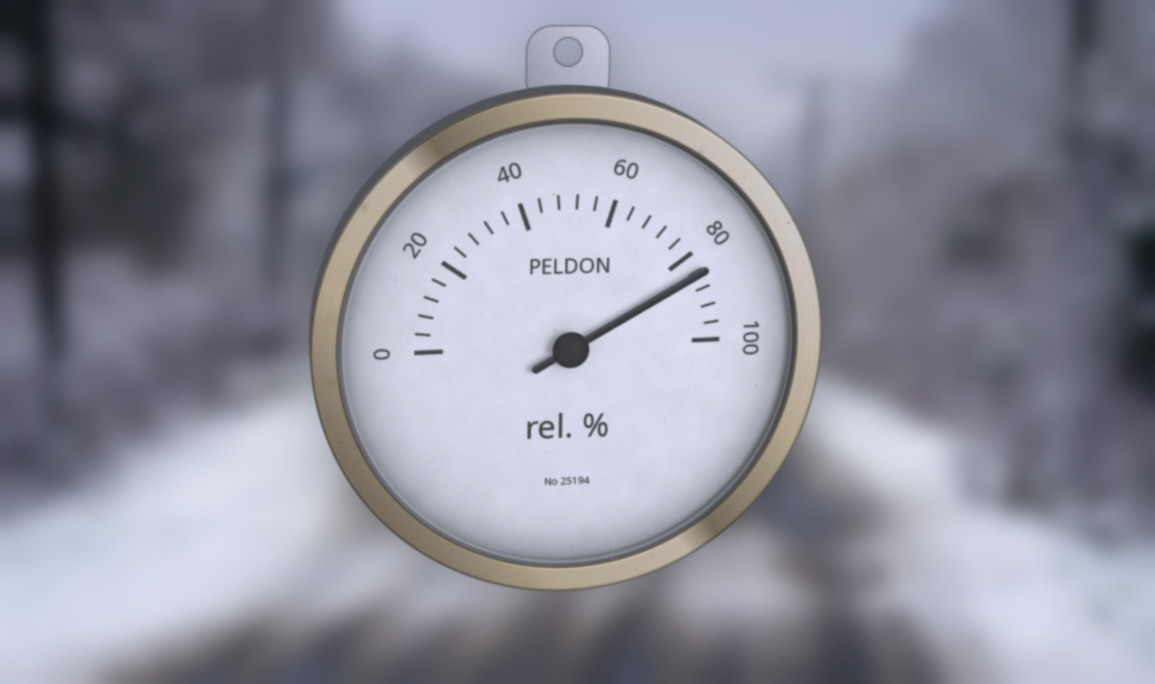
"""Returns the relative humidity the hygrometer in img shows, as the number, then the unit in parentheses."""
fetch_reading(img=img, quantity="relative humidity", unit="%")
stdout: 84 (%)
